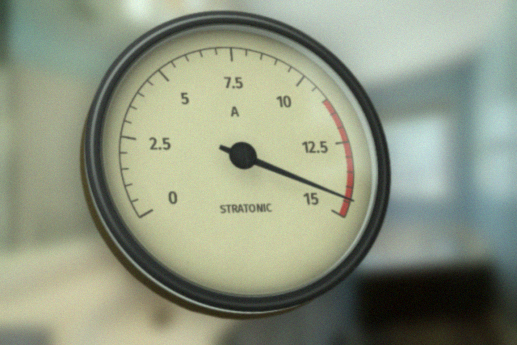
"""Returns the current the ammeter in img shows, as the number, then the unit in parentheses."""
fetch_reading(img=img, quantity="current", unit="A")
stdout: 14.5 (A)
